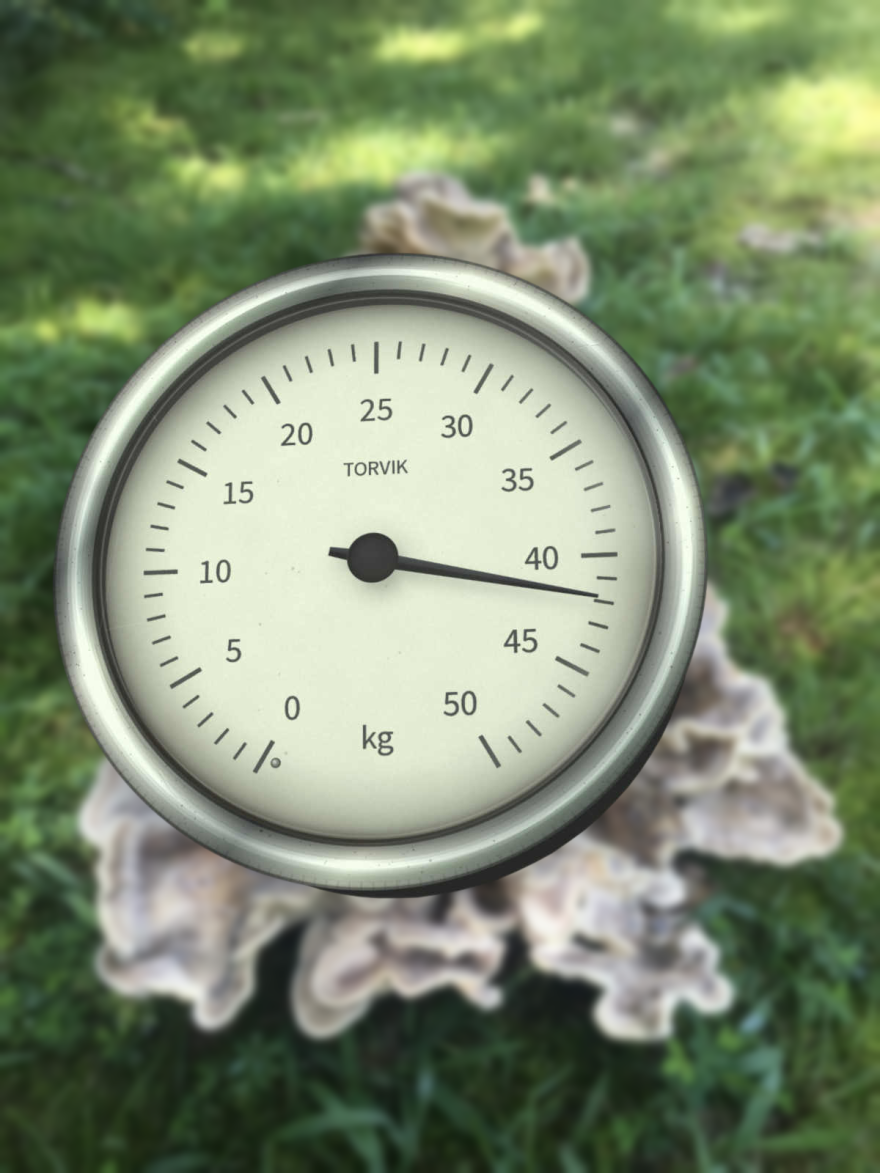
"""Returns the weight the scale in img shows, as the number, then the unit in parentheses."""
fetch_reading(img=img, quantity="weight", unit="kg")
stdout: 42 (kg)
